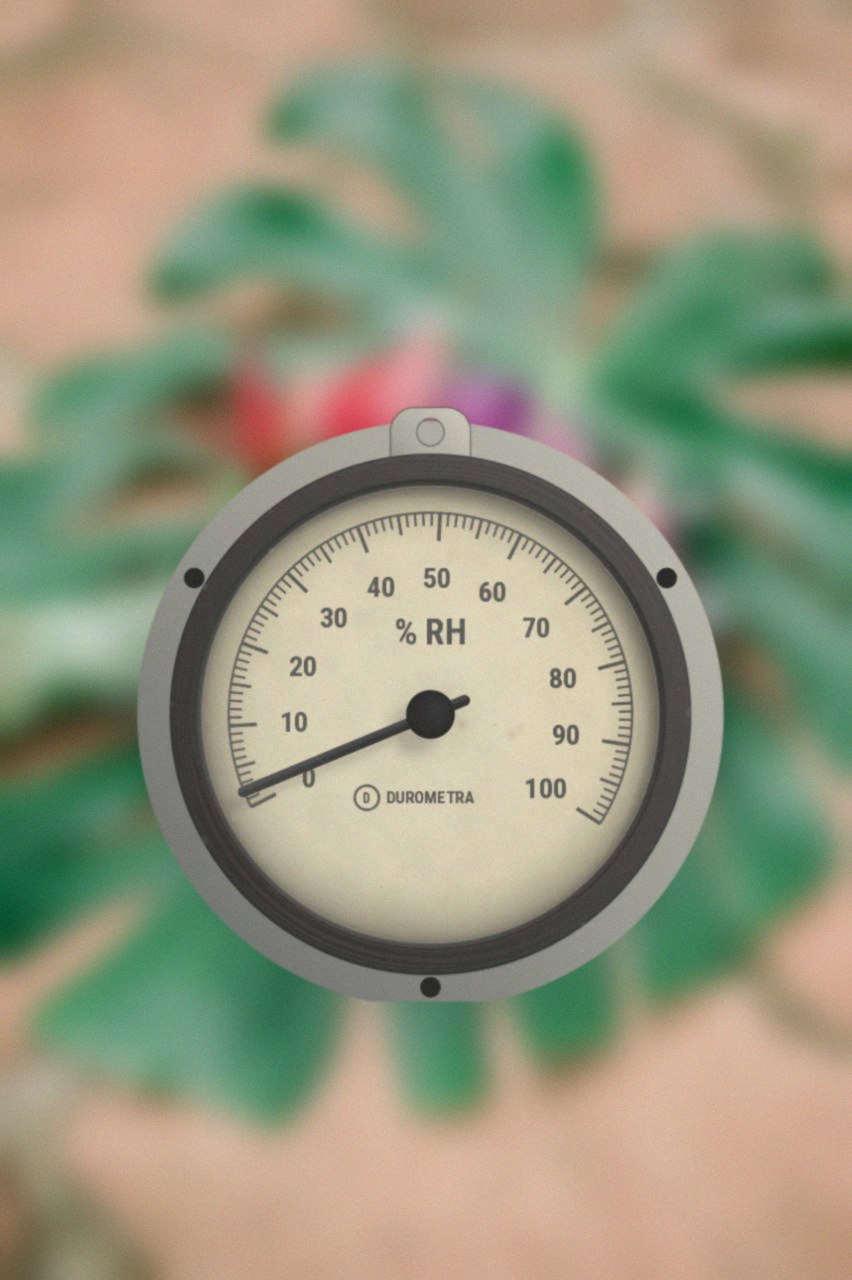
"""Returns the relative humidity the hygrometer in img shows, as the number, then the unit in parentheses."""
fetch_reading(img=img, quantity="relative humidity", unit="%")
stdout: 2 (%)
